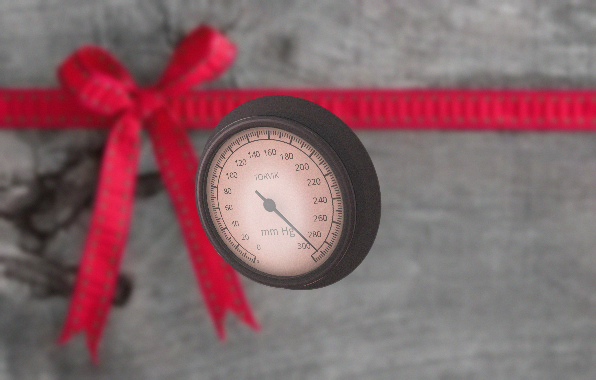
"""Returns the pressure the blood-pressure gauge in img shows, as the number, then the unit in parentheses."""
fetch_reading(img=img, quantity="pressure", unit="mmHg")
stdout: 290 (mmHg)
